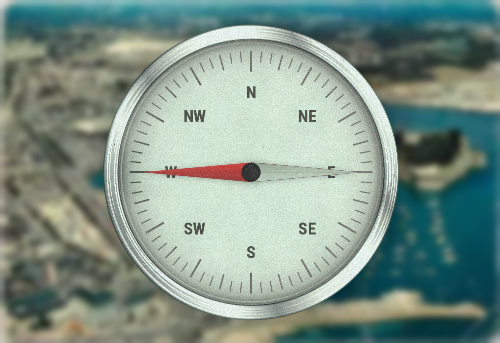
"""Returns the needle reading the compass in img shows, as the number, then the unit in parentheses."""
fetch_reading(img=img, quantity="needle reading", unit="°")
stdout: 270 (°)
